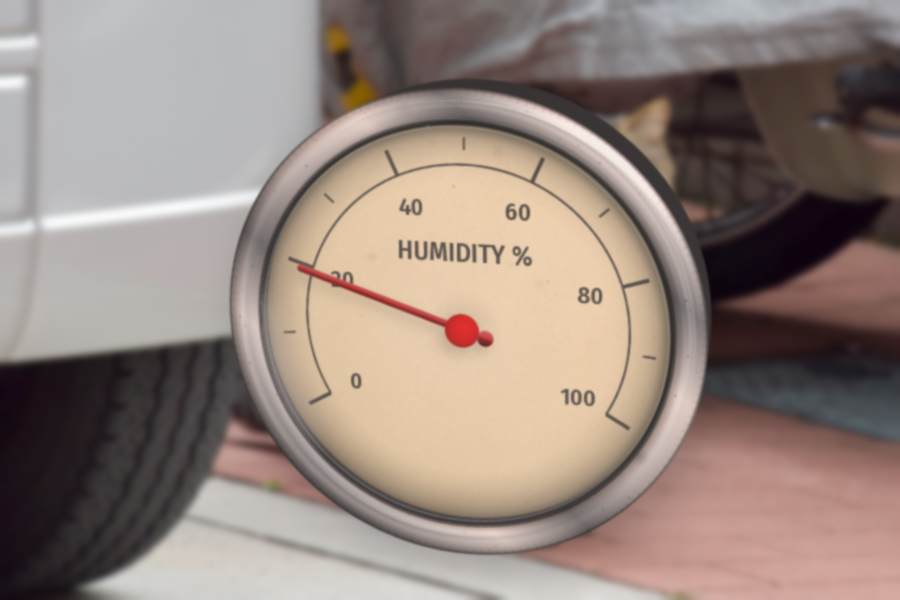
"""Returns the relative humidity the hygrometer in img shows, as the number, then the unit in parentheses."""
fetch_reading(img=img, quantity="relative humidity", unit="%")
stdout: 20 (%)
